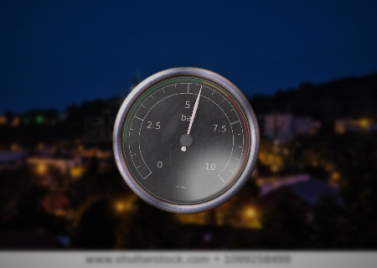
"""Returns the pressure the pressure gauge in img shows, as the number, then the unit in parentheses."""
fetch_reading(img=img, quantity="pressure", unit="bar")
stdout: 5.5 (bar)
